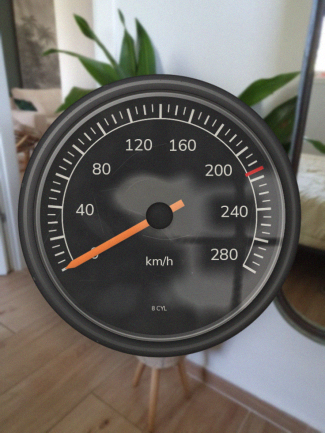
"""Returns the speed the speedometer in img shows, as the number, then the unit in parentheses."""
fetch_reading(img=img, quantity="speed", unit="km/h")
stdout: 0 (km/h)
